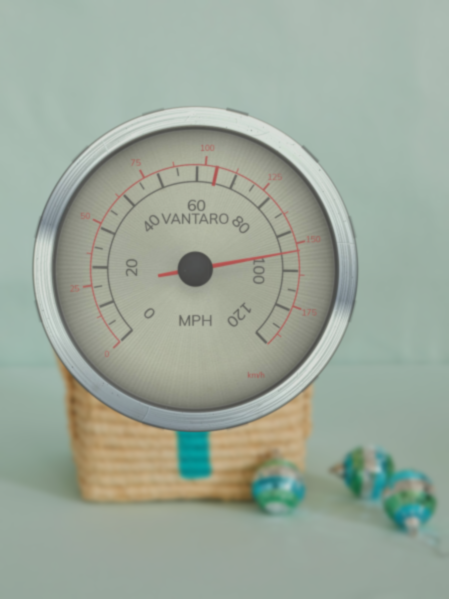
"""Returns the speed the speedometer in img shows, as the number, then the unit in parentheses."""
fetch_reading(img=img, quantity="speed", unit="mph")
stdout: 95 (mph)
